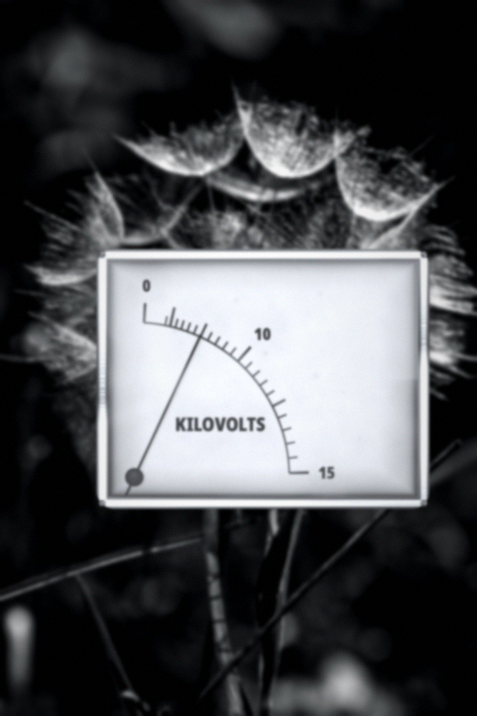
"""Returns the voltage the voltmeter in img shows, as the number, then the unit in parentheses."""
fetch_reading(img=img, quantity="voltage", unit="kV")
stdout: 7.5 (kV)
